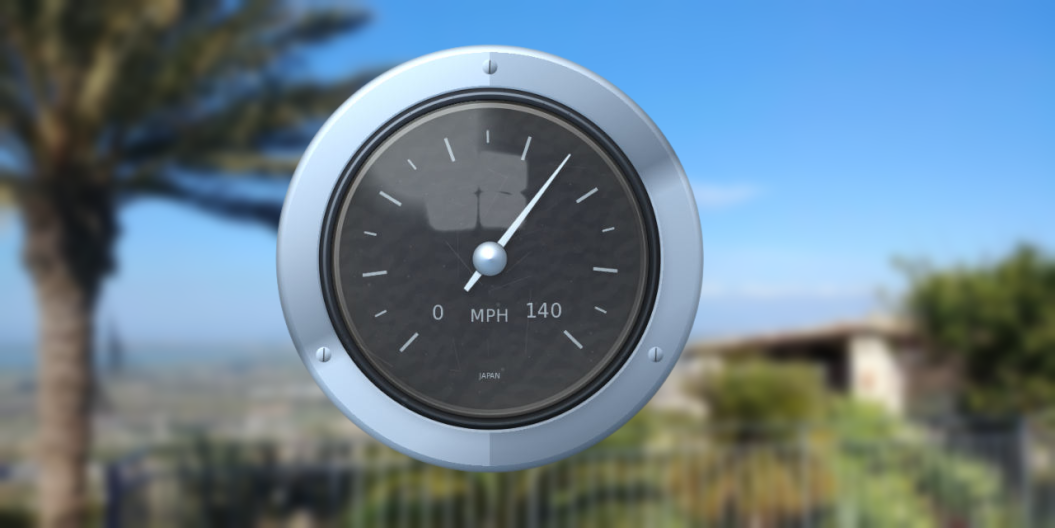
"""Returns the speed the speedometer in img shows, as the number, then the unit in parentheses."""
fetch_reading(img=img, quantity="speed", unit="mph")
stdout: 90 (mph)
